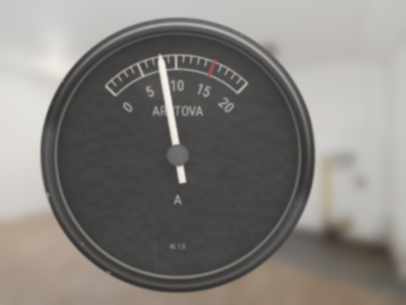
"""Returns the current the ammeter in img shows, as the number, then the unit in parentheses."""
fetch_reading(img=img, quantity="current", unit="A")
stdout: 8 (A)
